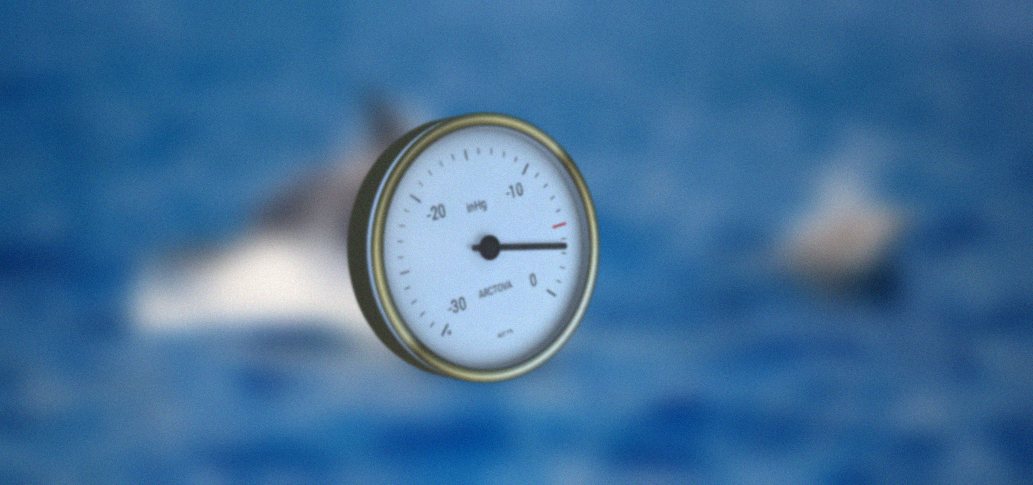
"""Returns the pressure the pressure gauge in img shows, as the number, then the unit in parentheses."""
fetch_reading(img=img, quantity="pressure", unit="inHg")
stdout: -3.5 (inHg)
